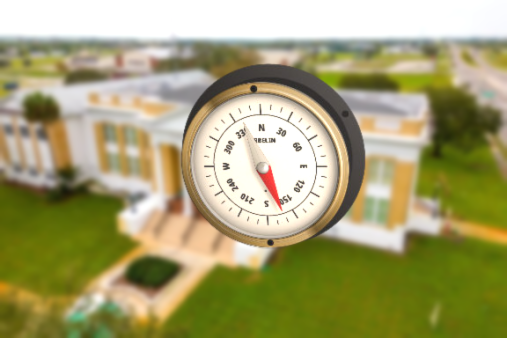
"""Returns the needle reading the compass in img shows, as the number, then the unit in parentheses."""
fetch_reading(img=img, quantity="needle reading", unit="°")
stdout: 160 (°)
